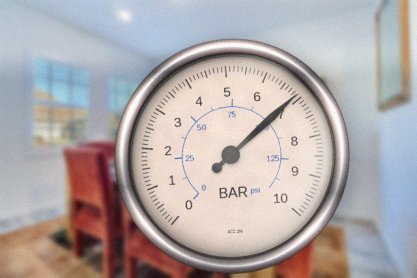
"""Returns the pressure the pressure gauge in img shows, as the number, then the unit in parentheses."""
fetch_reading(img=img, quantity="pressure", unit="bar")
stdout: 6.9 (bar)
